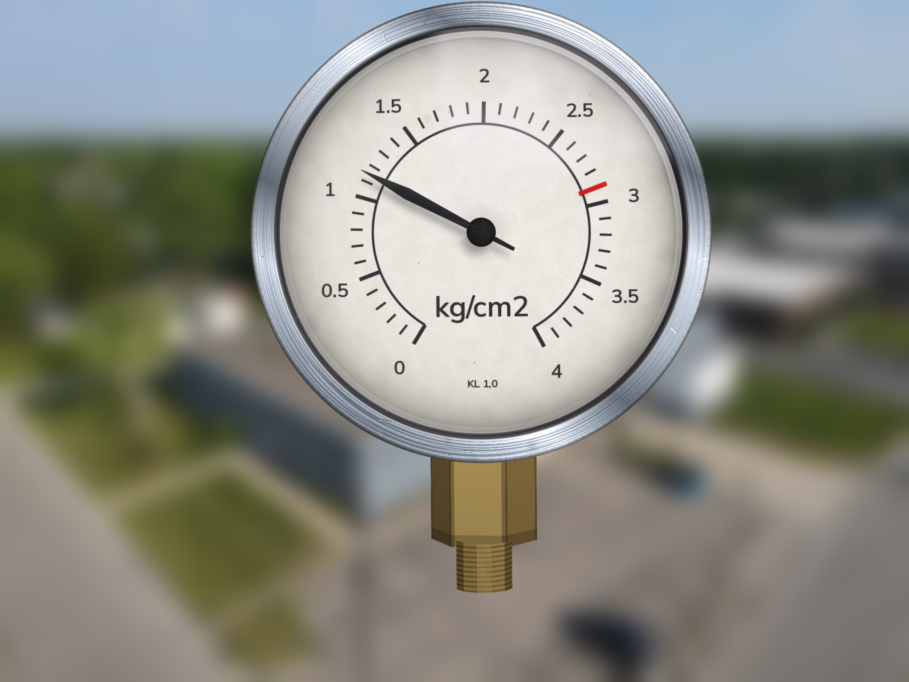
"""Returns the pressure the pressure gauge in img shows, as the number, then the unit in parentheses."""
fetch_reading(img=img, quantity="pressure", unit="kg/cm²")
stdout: 1.15 (kg/cm²)
